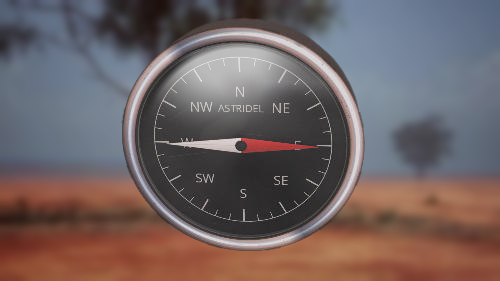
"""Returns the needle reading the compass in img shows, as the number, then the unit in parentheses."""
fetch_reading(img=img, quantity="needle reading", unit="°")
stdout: 90 (°)
